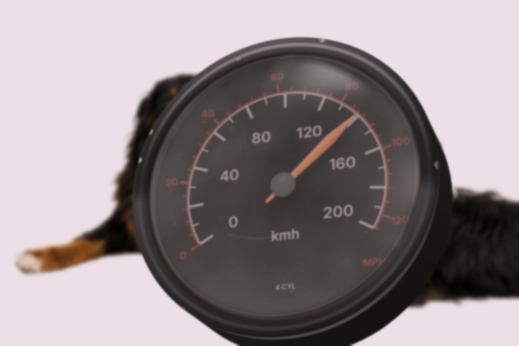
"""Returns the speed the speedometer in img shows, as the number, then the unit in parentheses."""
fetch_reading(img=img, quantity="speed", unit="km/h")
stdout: 140 (km/h)
